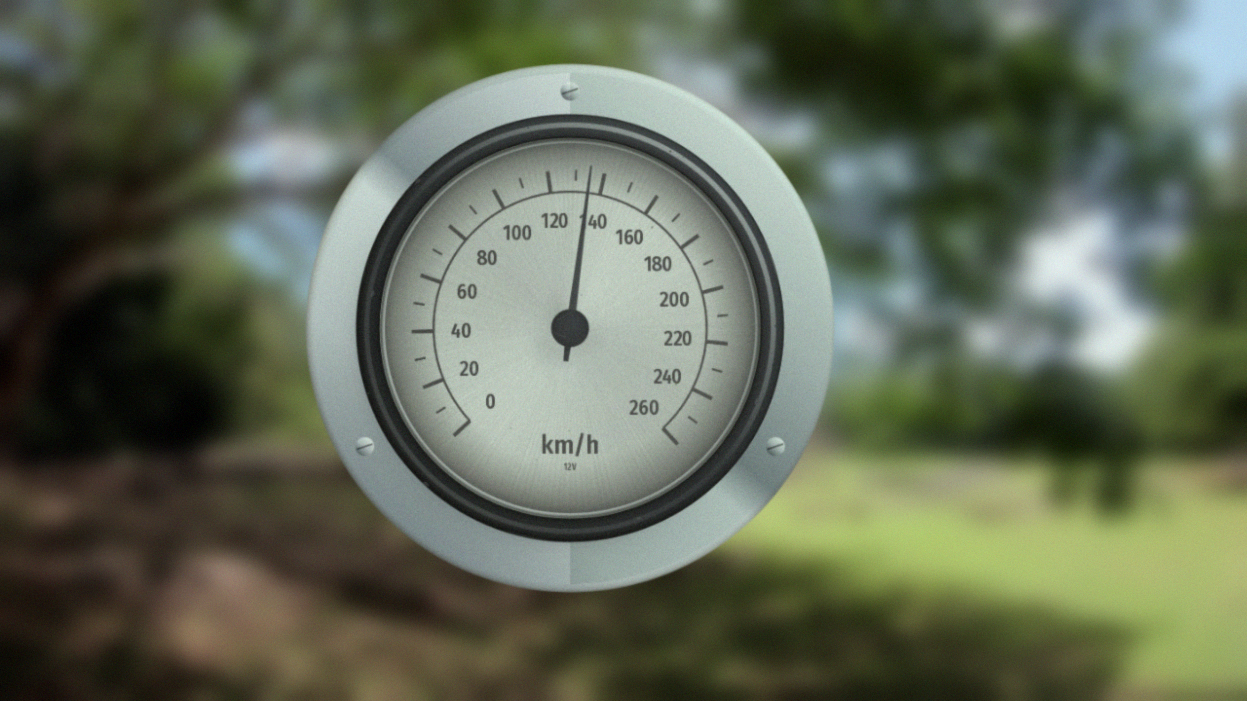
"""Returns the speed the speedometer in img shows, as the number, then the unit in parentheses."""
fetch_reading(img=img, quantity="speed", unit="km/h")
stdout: 135 (km/h)
